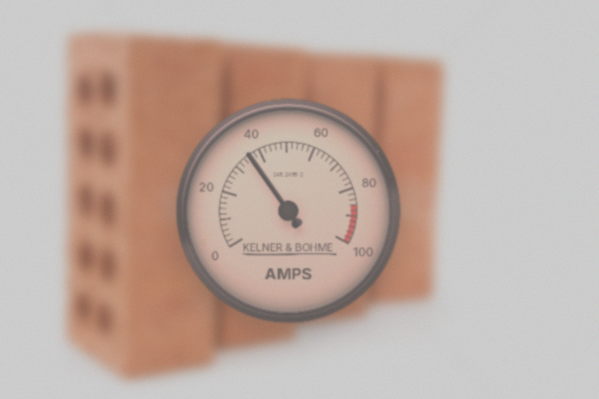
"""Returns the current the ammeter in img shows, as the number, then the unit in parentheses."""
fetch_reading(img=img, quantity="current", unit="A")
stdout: 36 (A)
